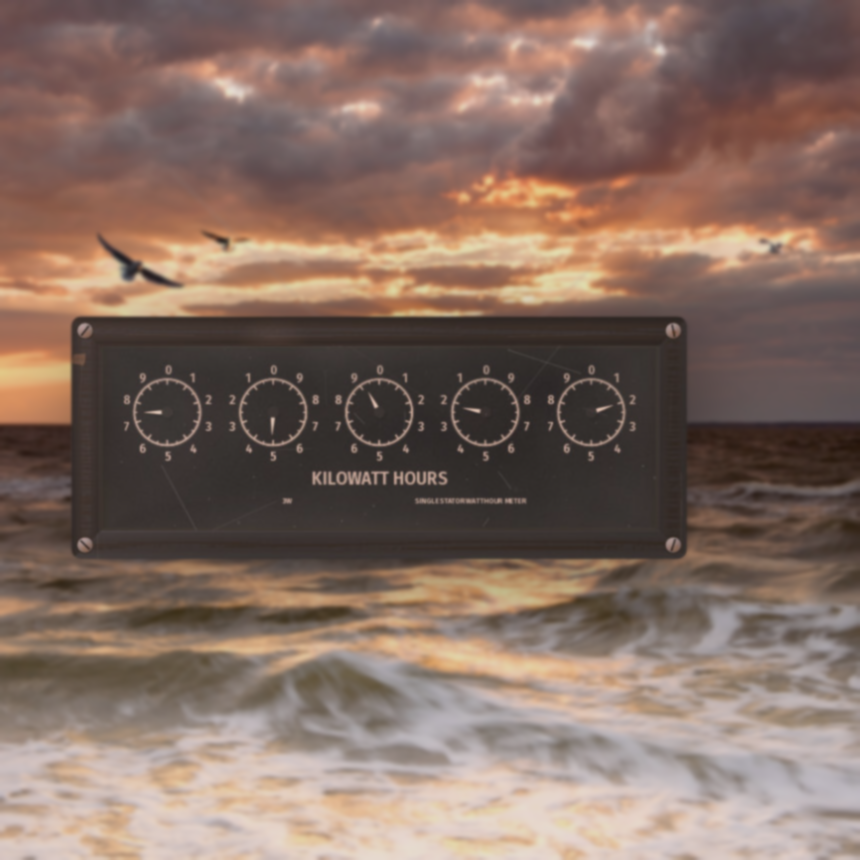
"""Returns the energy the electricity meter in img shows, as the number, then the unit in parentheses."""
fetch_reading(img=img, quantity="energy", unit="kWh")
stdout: 74922 (kWh)
